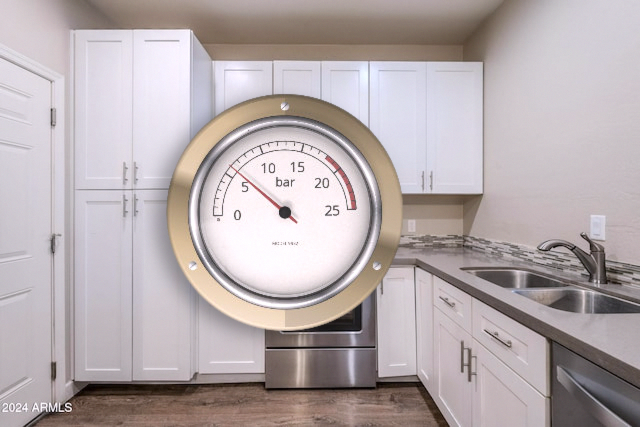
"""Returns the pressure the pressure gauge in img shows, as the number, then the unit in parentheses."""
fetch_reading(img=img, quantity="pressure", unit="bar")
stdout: 6 (bar)
